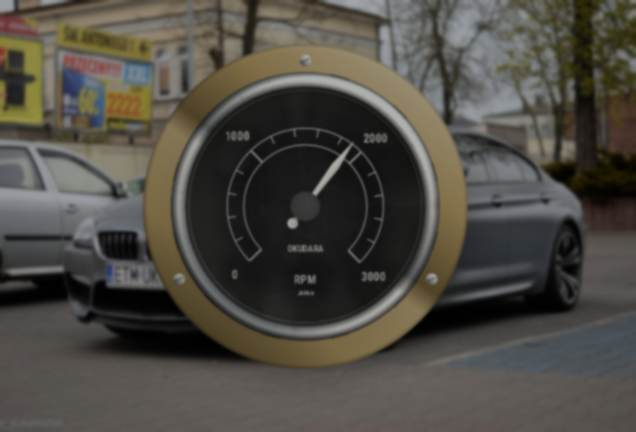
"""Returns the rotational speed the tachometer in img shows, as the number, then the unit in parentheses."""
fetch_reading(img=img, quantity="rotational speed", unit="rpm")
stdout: 1900 (rpm)
